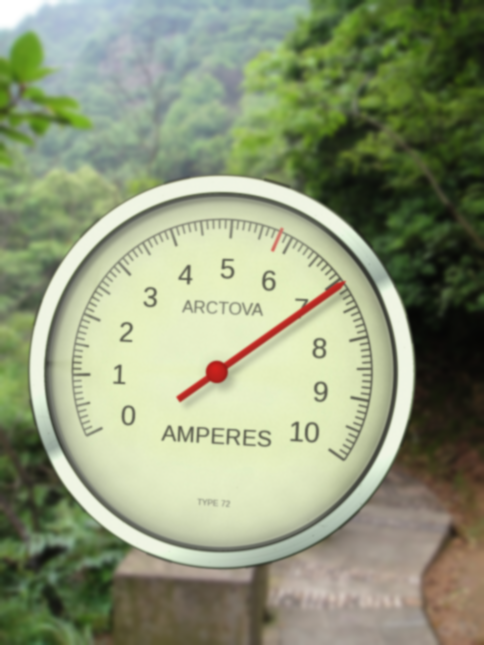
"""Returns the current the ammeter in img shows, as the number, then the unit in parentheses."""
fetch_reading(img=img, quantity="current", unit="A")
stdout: 7.1 (A)
